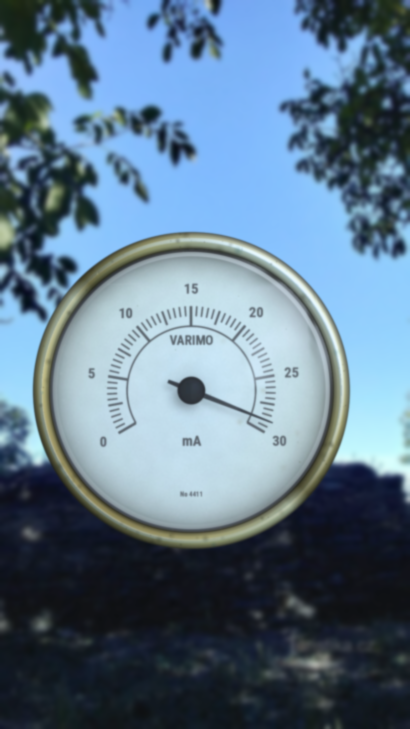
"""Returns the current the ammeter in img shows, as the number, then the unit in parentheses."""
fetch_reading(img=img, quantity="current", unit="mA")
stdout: 29 (mA)
